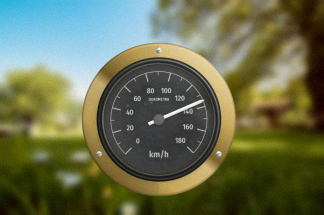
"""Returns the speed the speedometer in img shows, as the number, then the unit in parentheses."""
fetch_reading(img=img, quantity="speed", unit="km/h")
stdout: 135 (km/h)
